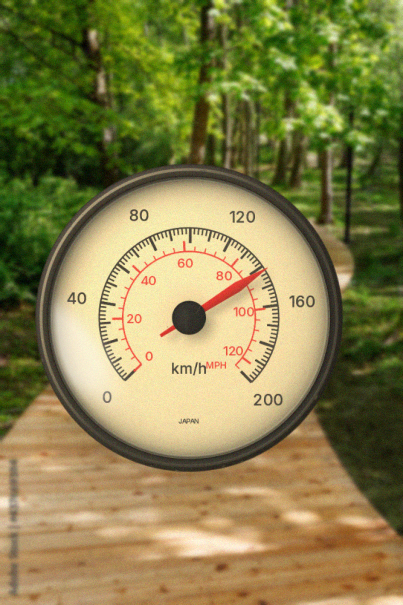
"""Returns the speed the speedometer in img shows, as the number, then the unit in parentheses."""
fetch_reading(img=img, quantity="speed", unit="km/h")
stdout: 142 (km/h)
